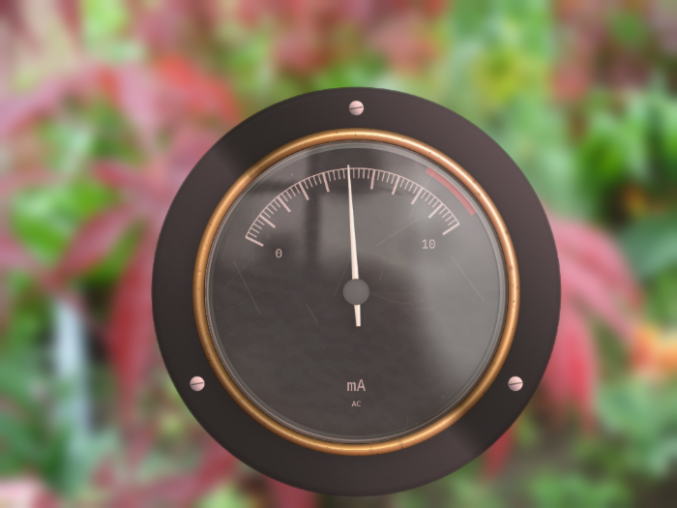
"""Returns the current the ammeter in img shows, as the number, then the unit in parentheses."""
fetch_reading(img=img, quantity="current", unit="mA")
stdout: 5 (mA)
